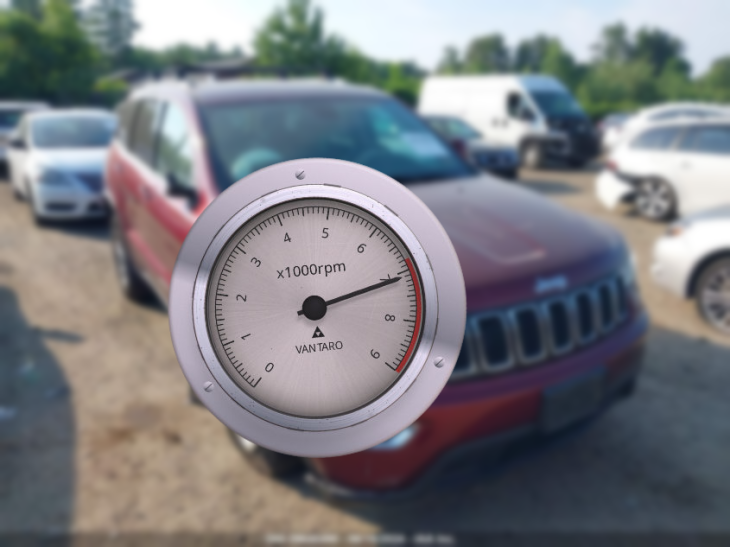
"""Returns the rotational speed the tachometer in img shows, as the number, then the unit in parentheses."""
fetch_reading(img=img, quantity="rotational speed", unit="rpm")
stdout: 7100 (rpm)
